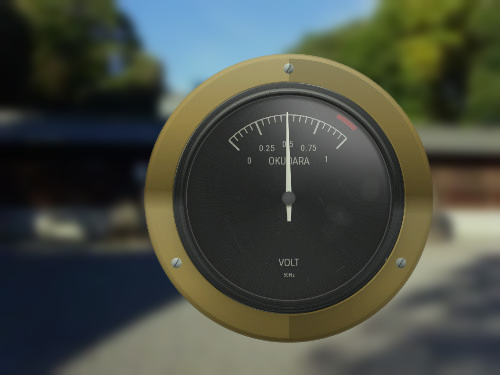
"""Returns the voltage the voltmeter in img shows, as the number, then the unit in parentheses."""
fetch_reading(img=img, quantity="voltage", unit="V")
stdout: 0.5 (V)
